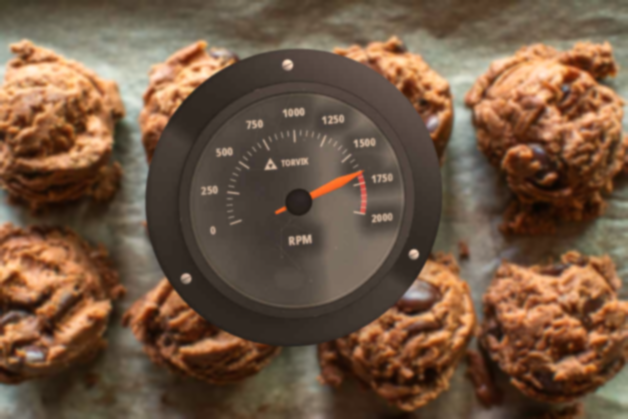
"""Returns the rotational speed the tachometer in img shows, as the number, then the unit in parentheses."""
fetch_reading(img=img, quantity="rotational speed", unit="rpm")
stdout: 1650 (rpm)
